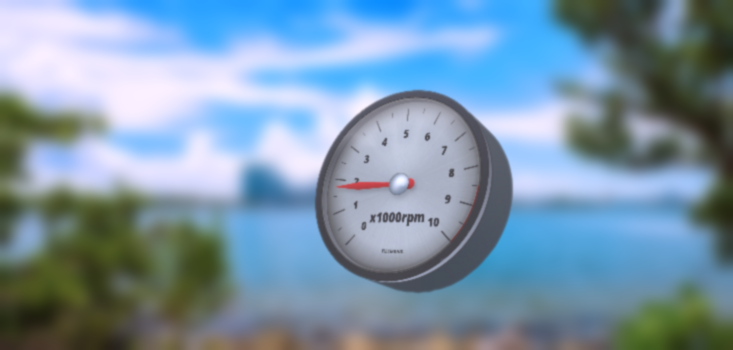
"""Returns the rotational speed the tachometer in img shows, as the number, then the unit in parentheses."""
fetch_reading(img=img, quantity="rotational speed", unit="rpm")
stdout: 1750 (rpm)
